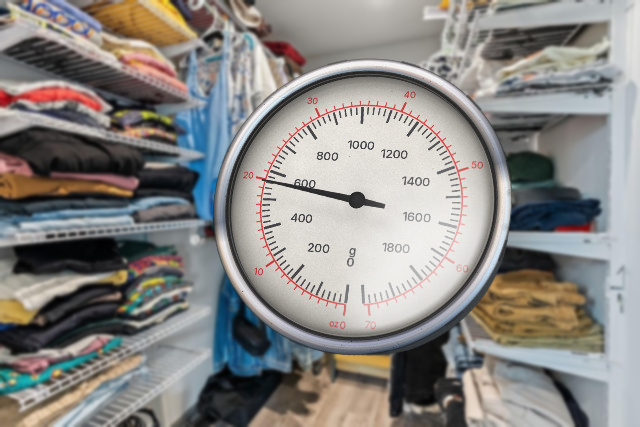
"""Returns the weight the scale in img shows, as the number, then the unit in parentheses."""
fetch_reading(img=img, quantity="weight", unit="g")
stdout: 560 (g)
